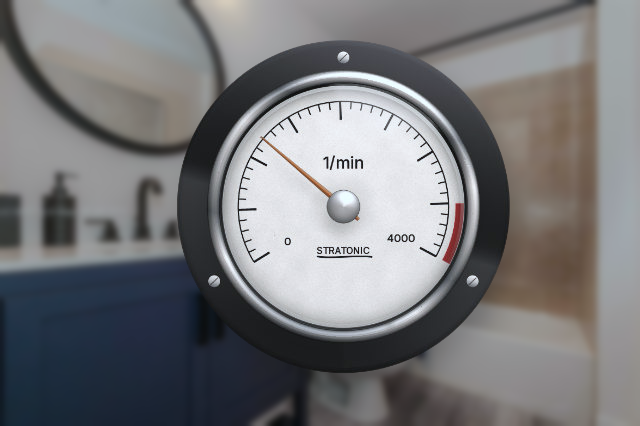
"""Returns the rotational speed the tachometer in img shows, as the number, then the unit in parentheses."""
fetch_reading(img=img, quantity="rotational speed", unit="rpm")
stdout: 1200 (rpm)
